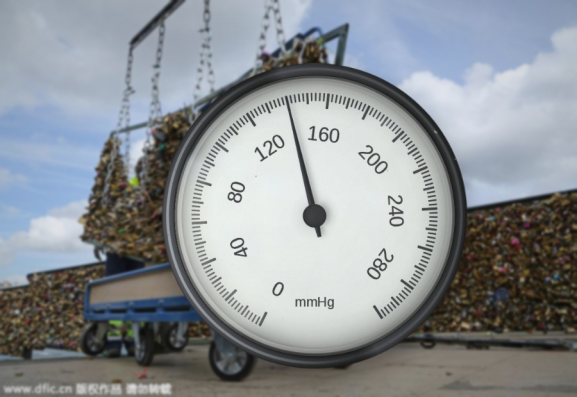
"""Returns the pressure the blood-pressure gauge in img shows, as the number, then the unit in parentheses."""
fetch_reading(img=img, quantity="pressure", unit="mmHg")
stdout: 140 (mmHg)
